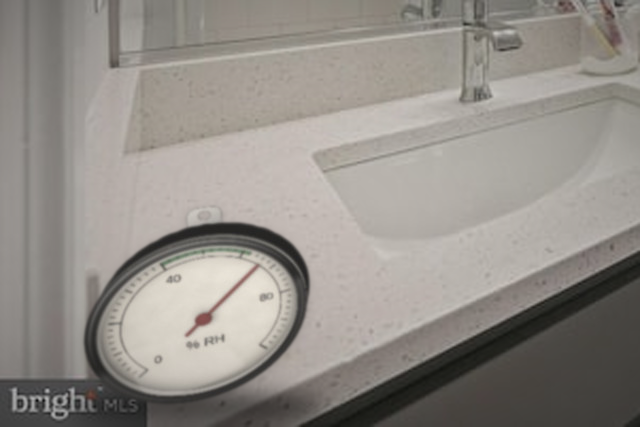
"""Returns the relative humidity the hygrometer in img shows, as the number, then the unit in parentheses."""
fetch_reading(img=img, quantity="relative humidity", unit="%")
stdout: 66 (%)
